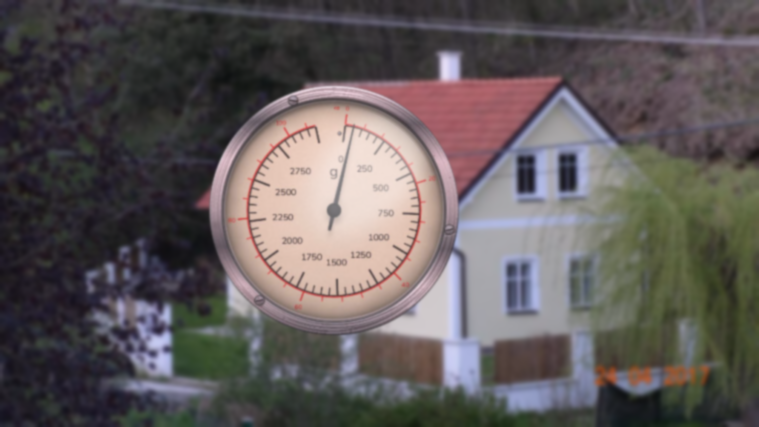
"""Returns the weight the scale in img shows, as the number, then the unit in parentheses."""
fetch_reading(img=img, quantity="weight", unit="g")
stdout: 50 (g)
